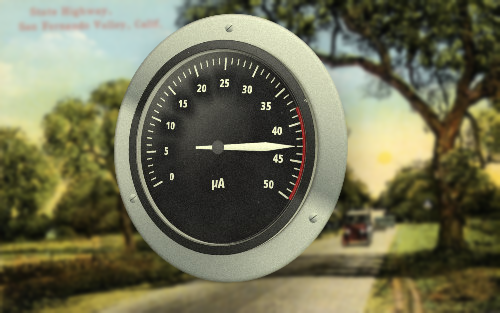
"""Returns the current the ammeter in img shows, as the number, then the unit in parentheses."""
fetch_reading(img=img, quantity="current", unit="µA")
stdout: 43 (µA)
